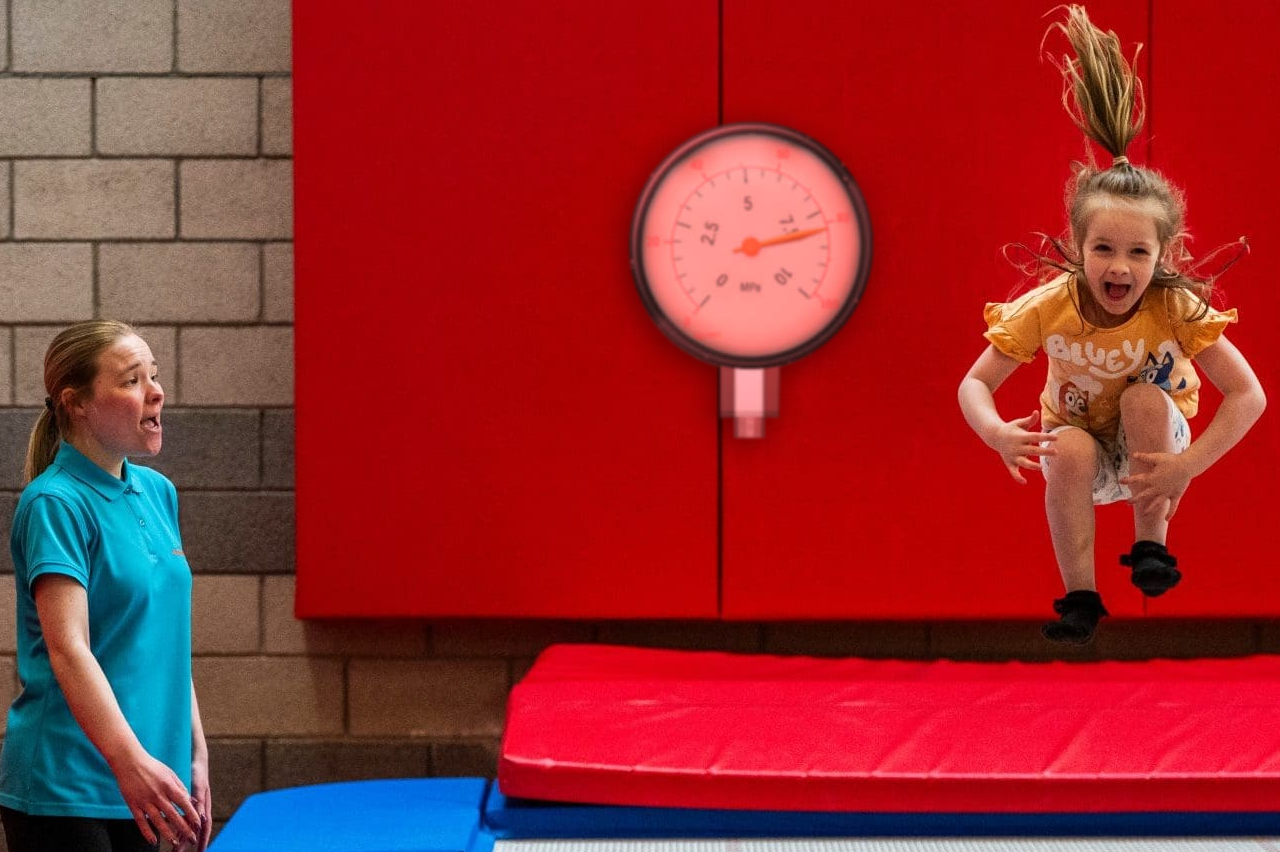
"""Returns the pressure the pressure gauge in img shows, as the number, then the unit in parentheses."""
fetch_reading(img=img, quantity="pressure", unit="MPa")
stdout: 8 (MPa)
